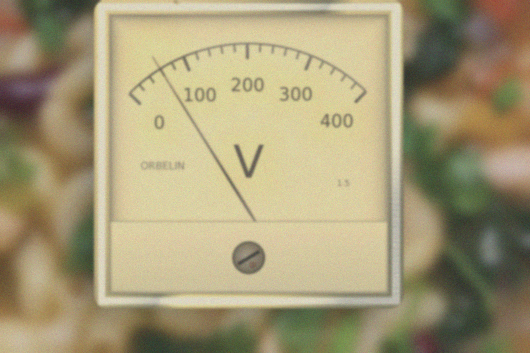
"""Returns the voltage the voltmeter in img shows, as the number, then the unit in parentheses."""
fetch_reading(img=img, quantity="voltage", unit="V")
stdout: 60 (V)
